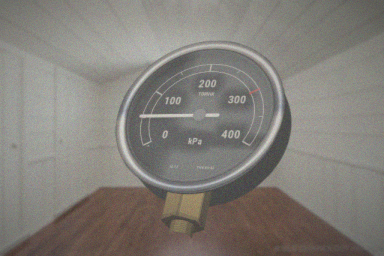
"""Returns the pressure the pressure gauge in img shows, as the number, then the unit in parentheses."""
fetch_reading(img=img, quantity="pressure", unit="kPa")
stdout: 50 (kPa)
